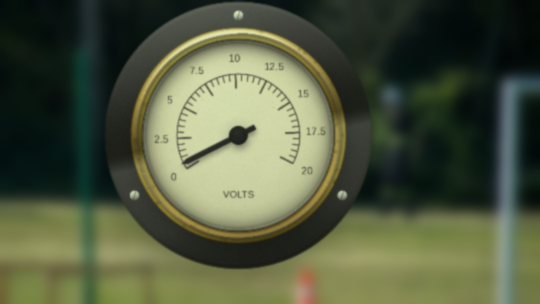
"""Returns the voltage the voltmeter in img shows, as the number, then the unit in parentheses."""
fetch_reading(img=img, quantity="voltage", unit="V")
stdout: 0.5 (V)
